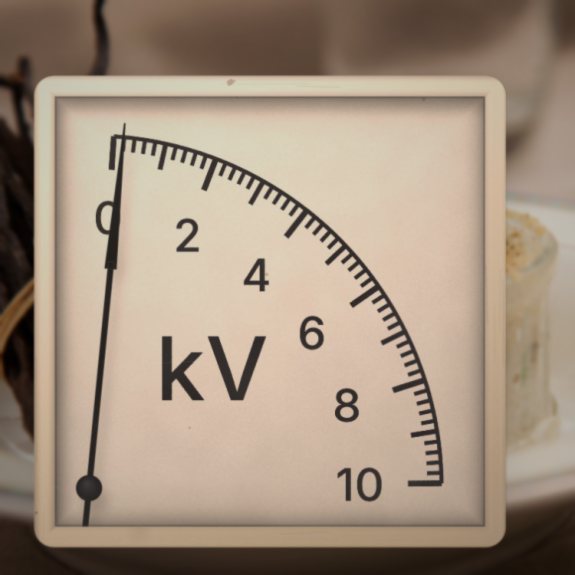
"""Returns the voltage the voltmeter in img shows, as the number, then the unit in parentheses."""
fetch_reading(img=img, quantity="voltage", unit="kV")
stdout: 0.2 (kV)
